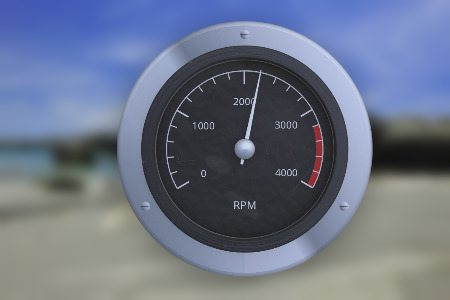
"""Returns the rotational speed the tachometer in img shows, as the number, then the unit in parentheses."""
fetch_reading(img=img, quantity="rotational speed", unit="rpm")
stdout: 2200 (rpm)
